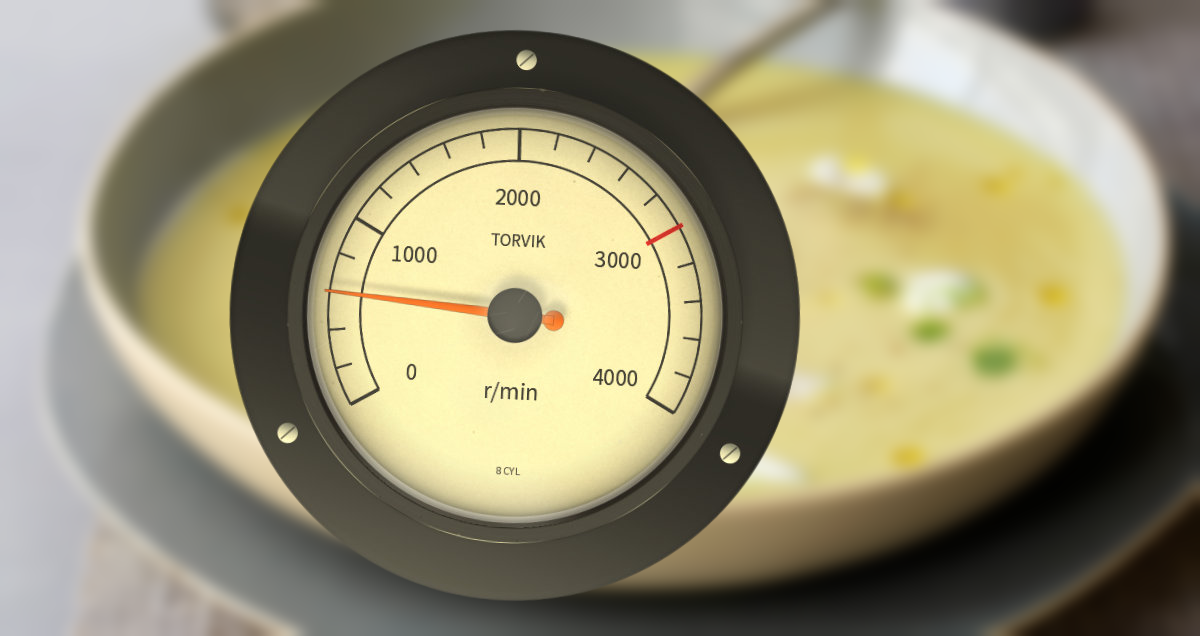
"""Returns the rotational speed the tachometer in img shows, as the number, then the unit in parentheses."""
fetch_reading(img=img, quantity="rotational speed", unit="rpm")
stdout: 600 (rpm)
